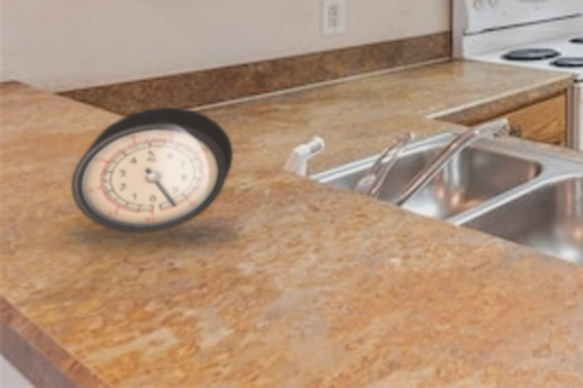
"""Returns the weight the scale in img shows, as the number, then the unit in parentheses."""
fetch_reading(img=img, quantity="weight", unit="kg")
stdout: 9.5 (kg)
